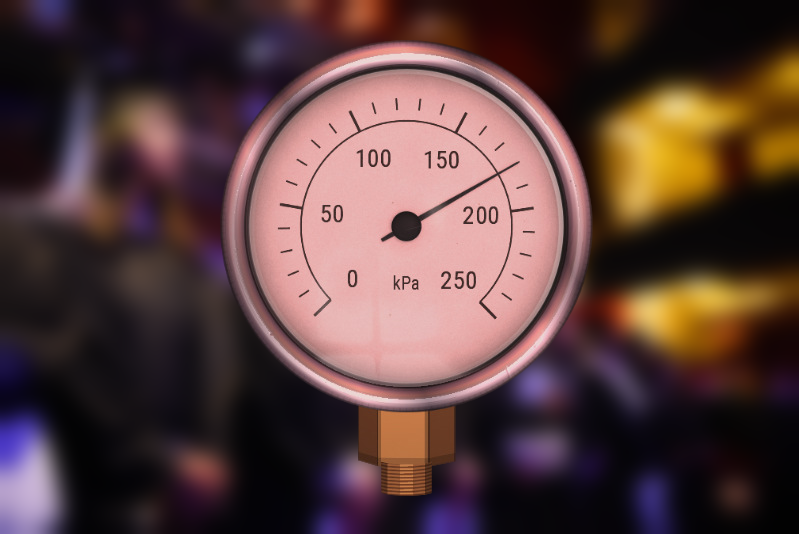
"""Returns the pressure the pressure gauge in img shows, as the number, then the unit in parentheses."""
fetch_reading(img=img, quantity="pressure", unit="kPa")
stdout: 180 (kPa)
